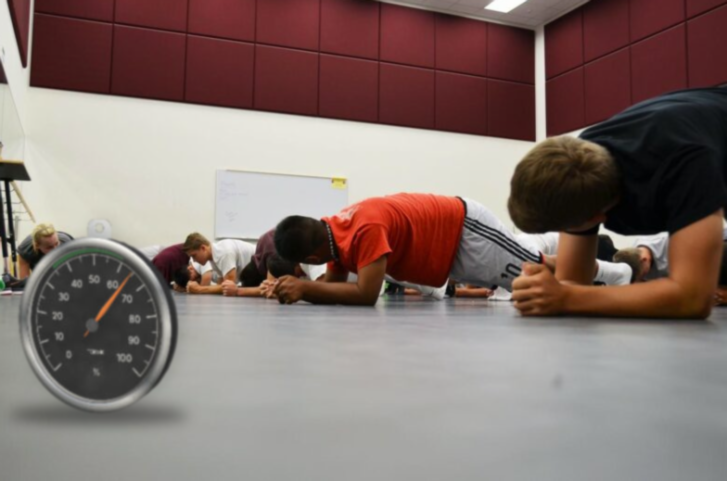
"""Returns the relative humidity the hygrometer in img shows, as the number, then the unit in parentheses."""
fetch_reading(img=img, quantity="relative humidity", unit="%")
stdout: 65 (%)
